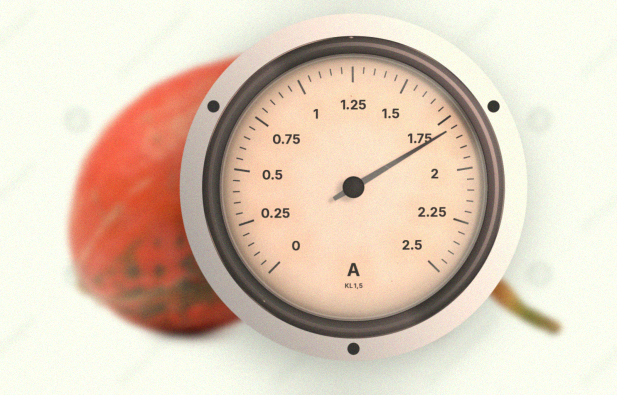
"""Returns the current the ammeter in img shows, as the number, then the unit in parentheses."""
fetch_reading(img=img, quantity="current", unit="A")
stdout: 1.8 (A)
